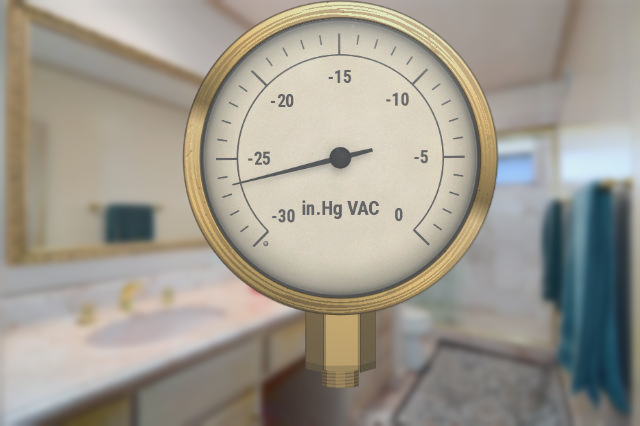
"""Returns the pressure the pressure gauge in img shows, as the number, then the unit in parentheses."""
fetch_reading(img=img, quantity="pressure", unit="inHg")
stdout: -26.5 (inHg)
